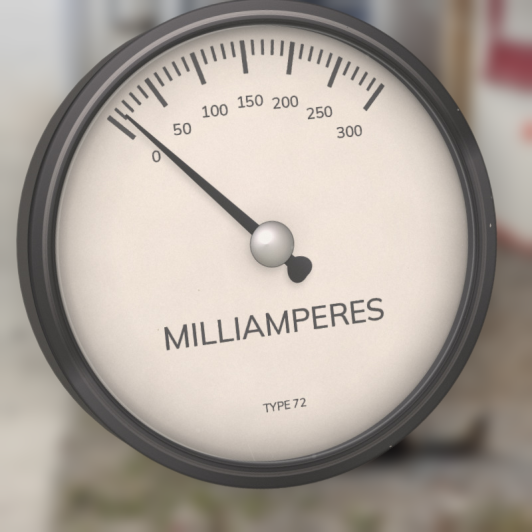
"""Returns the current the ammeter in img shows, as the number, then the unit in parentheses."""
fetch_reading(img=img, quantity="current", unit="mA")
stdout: 10 (mA)
